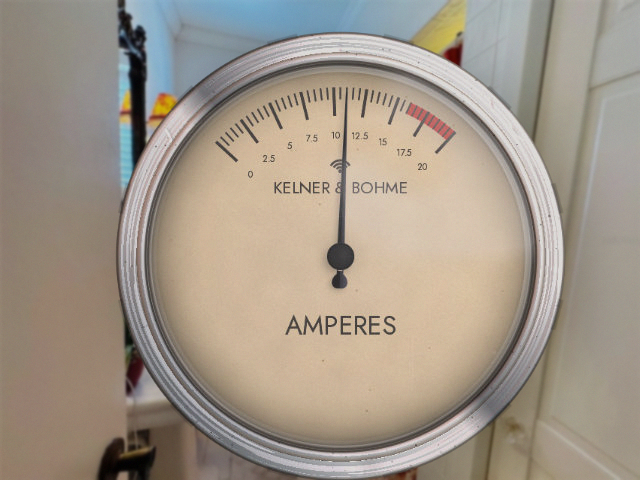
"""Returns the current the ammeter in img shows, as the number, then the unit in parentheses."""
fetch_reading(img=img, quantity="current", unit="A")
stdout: 11 (A)
